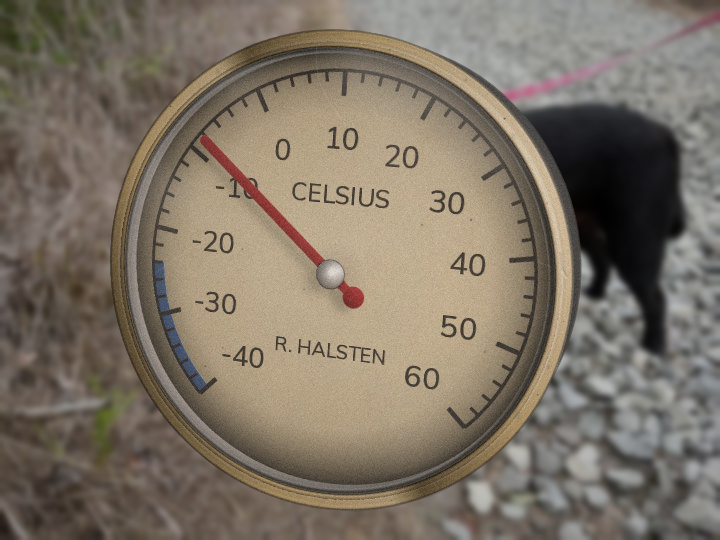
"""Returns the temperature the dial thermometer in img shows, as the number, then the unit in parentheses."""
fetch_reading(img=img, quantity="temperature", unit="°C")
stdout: -8 (°C)
